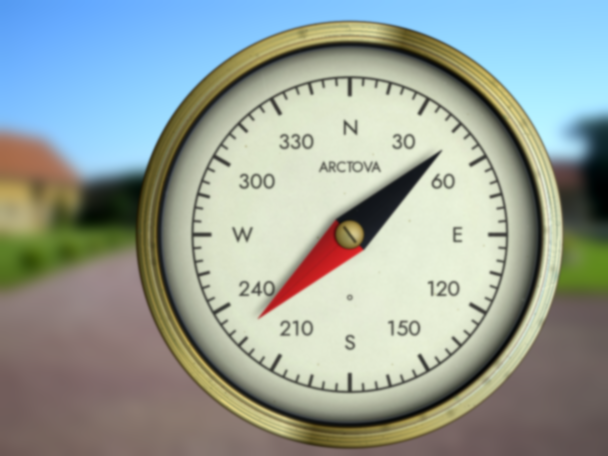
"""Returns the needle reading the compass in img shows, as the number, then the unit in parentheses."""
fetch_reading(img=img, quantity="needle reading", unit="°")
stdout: 227.5 (°)
